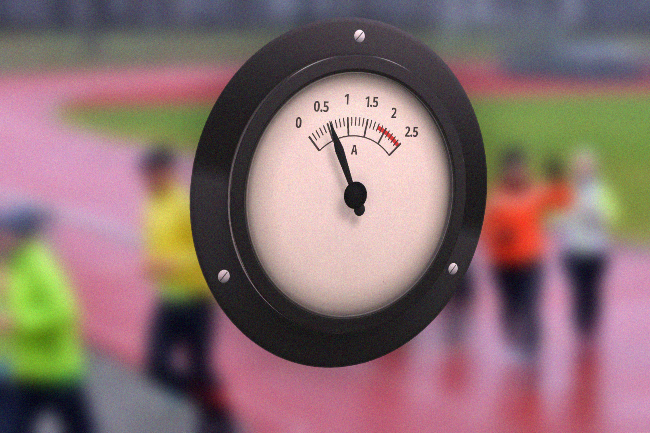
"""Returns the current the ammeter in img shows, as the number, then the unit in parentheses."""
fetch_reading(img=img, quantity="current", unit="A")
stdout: 0.5 (A)
